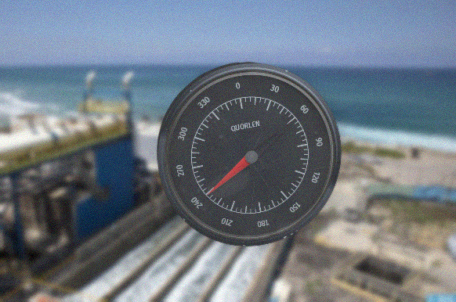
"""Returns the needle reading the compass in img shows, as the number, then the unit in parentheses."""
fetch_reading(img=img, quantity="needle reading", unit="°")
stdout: 240 (°)
